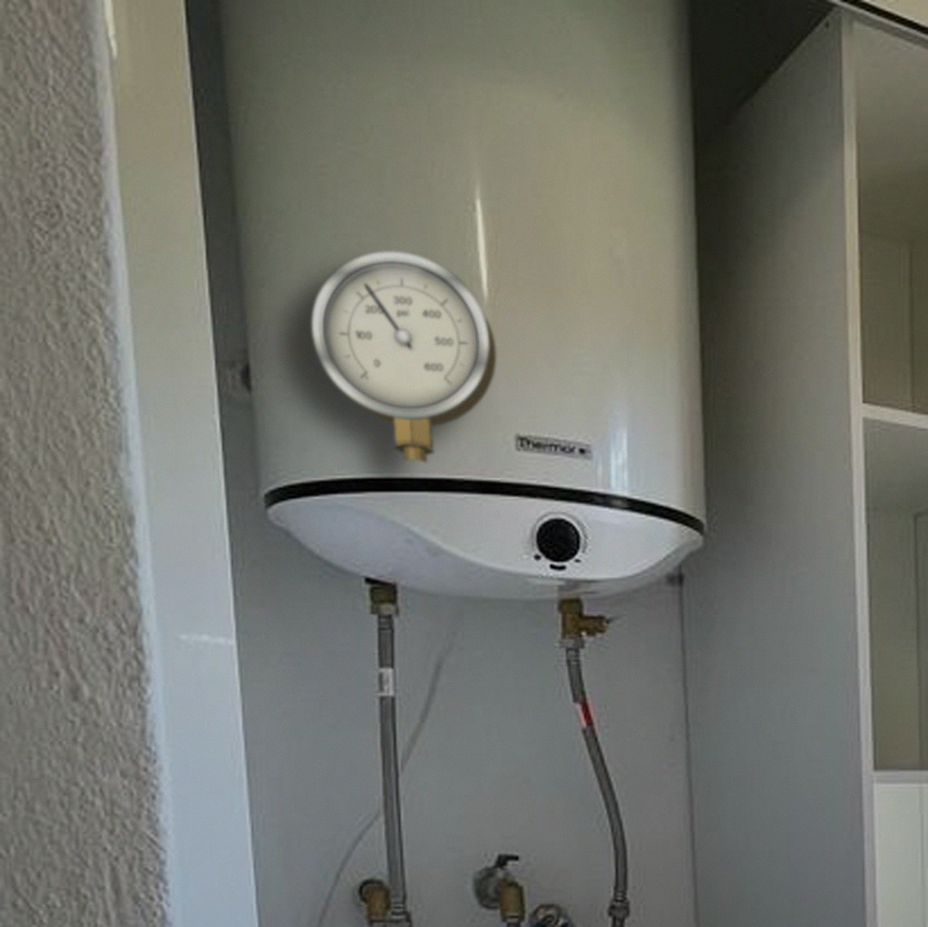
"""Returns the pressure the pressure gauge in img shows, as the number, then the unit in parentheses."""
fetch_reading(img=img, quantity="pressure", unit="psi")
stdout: 225 (psi)
